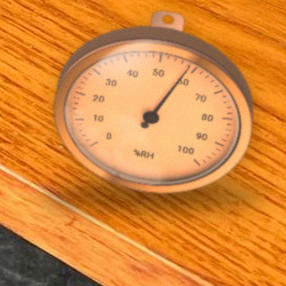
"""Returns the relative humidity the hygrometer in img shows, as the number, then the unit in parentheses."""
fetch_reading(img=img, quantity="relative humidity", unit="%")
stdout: 58 (%)
